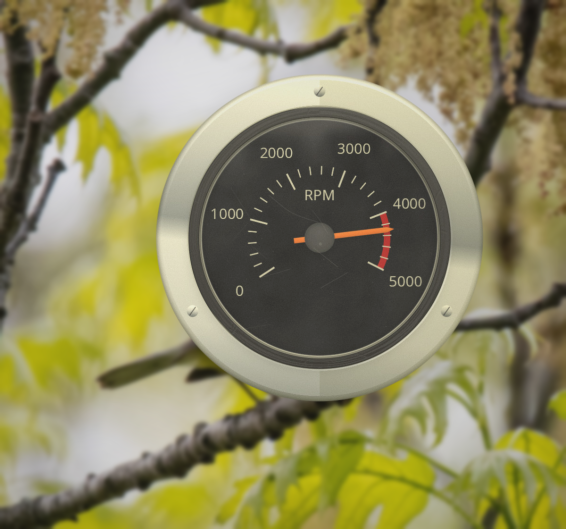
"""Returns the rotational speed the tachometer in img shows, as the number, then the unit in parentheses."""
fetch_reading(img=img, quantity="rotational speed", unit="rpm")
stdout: 4300 (rpm)
